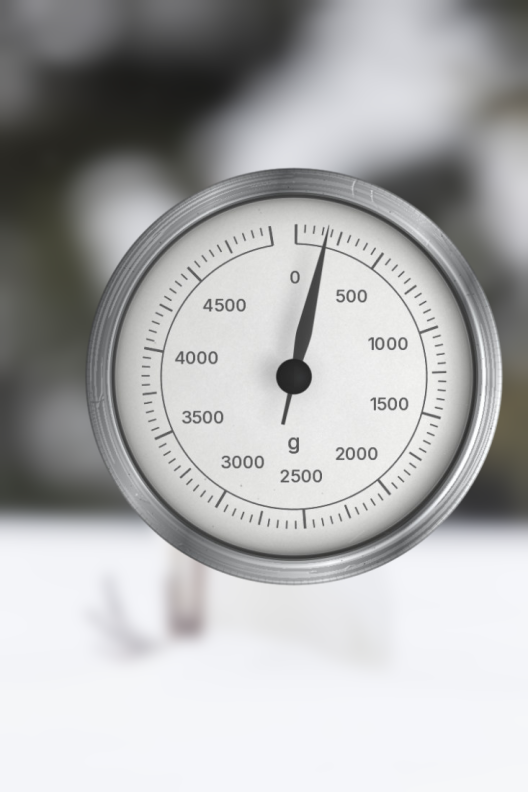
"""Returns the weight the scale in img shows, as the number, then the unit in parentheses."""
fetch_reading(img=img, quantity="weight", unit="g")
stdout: 175 (g)
